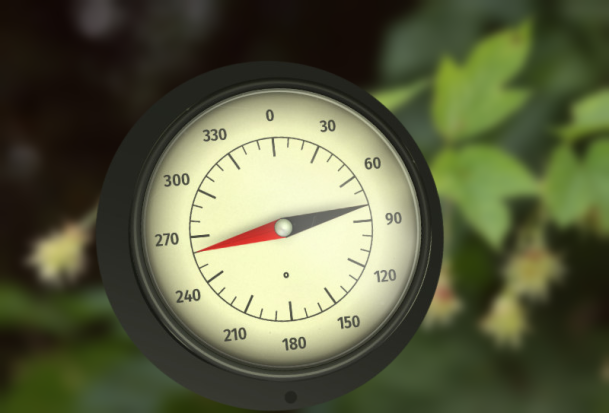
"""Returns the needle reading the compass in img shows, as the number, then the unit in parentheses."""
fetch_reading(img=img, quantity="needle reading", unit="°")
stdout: 260 (°)
